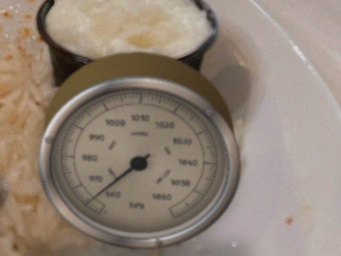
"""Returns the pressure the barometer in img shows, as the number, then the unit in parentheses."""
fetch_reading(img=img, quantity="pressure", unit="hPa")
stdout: 965 (hPa)
